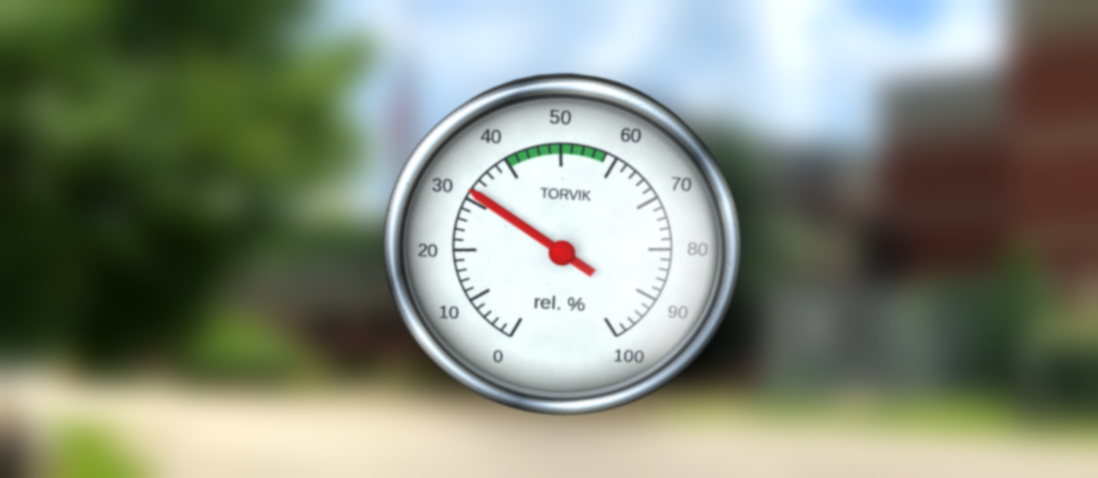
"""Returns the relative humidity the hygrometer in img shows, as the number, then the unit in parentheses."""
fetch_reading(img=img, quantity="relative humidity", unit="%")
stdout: 32 (%)
